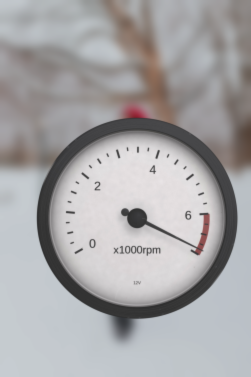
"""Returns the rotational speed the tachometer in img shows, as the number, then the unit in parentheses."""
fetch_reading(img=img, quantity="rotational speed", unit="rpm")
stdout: 6875 (rpm)
